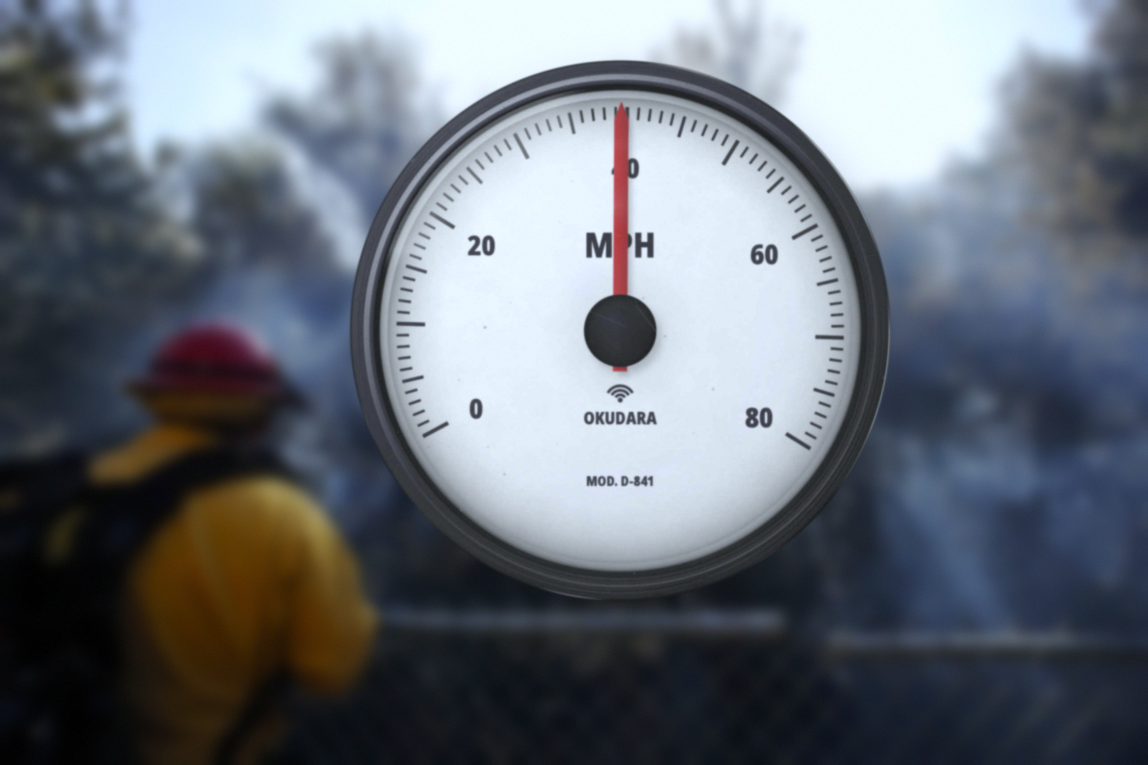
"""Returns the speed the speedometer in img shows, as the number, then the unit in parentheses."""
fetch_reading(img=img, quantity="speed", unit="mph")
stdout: 39.5 (mph)
